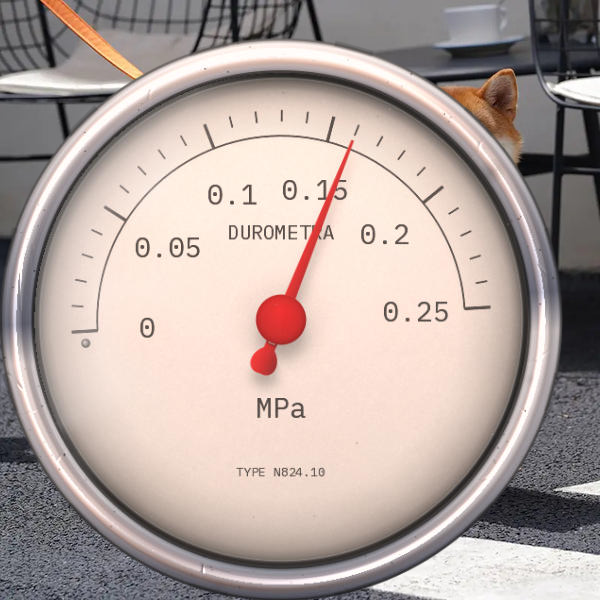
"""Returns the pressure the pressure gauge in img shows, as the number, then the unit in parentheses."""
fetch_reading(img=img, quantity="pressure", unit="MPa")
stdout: 0.16 (MPa)
